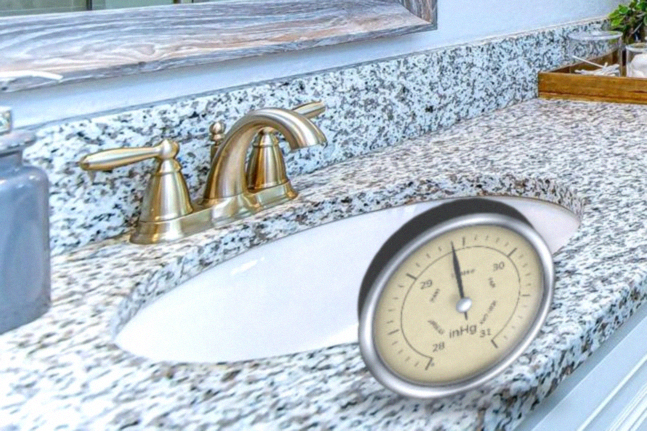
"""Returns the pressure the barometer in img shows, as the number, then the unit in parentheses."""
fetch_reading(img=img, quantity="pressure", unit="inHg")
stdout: 29.4 (inHg)
